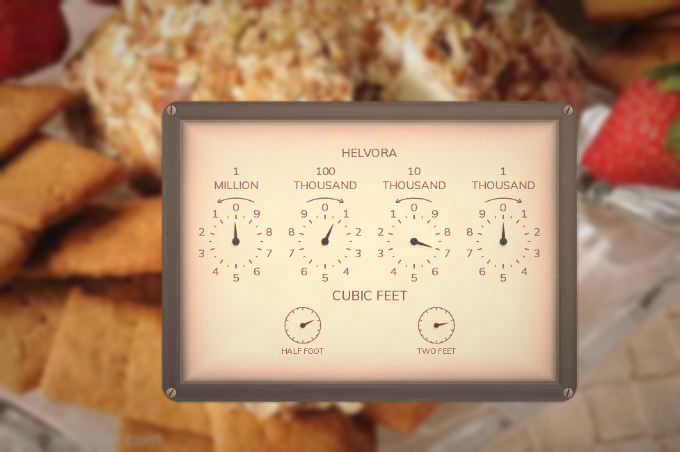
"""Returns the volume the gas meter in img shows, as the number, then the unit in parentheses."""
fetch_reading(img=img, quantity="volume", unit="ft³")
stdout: 7000 (ft³)
